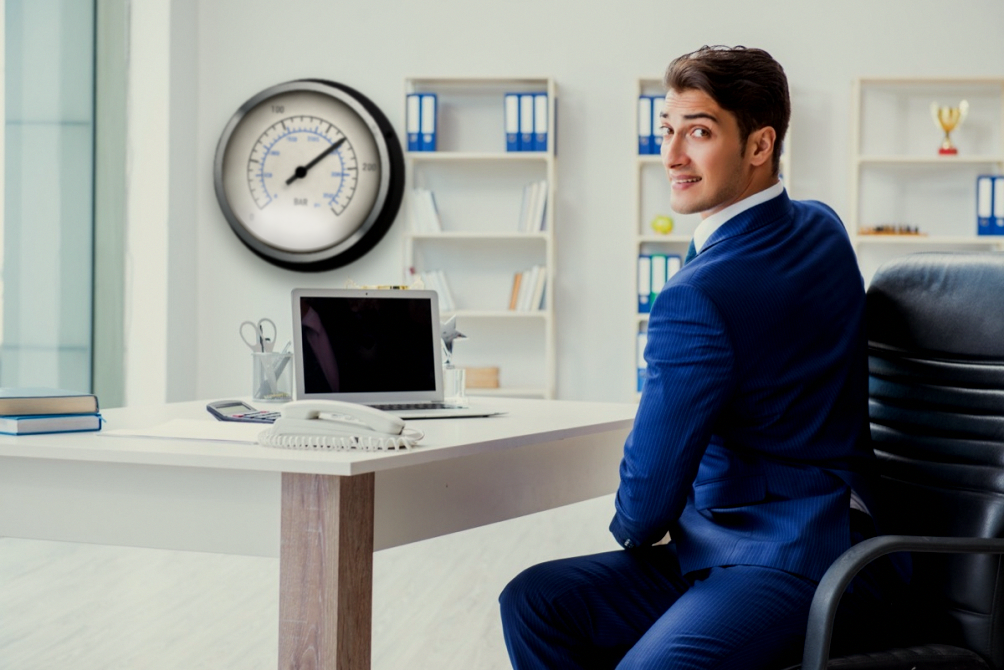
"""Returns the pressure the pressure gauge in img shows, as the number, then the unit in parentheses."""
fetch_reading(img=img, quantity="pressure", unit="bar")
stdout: 170 (bar)
